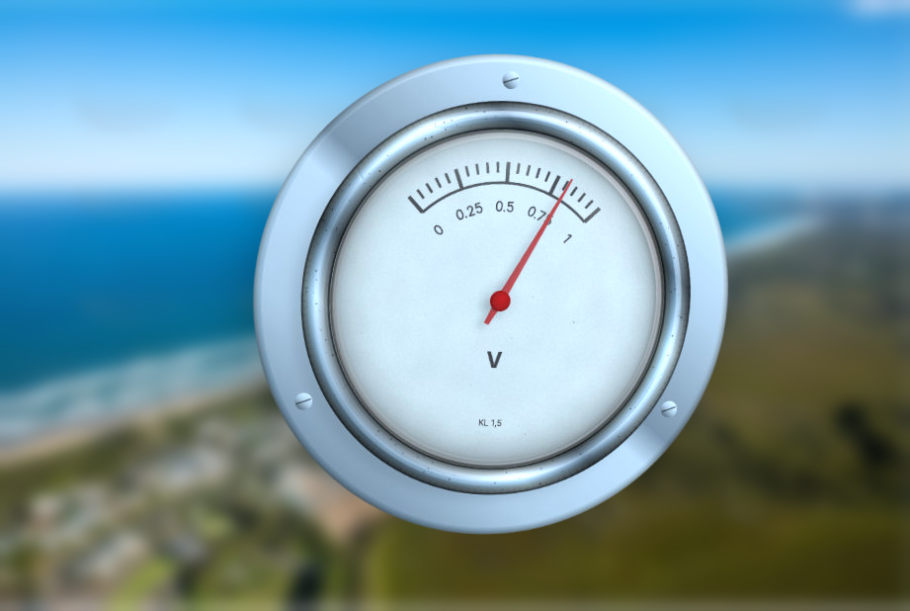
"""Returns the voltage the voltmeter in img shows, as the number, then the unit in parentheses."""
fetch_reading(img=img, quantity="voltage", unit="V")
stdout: 0.8 (V)
